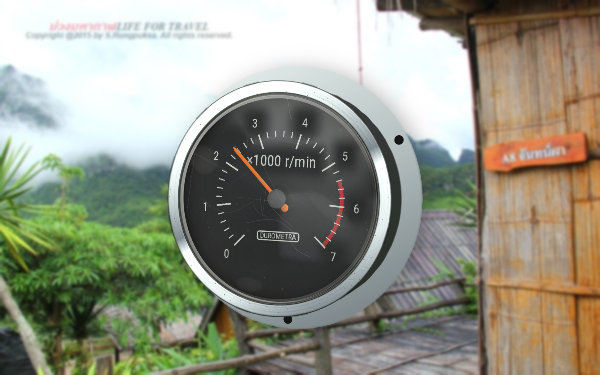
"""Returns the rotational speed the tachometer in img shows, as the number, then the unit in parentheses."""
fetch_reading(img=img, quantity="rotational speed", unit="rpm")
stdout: 2400 (rpm)
